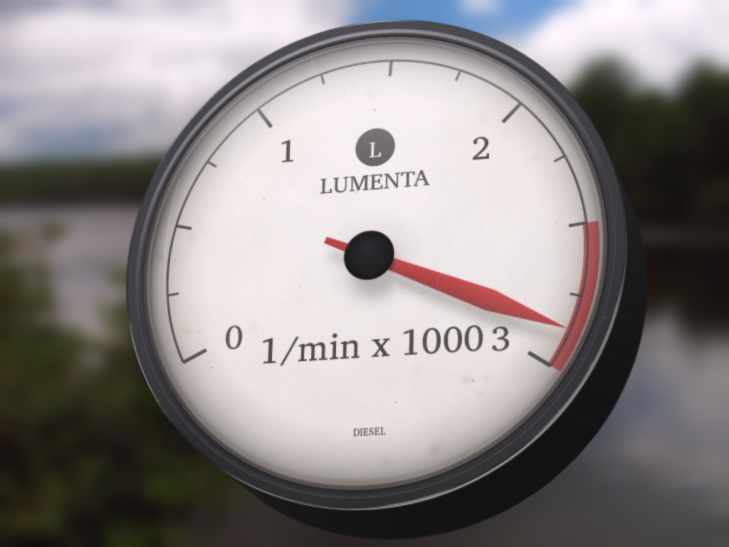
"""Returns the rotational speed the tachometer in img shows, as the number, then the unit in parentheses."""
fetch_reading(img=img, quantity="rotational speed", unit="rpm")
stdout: 2875 (rpm)
